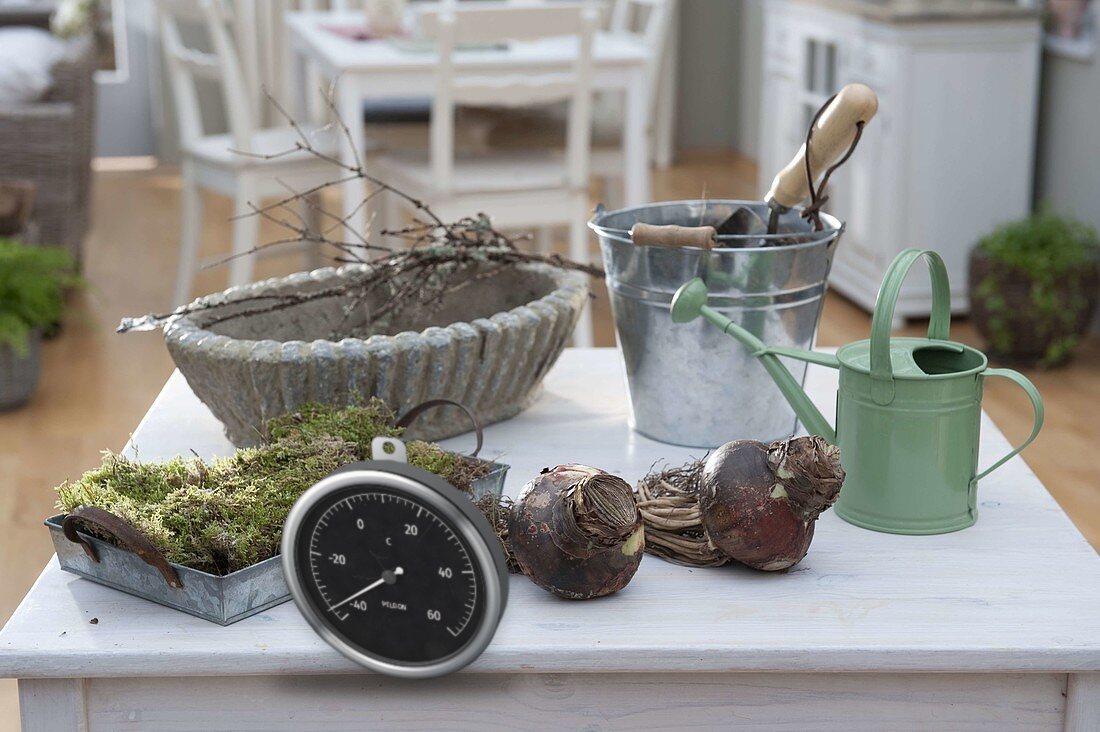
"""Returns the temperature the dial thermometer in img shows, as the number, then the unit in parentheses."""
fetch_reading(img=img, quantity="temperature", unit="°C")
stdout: -36 (°C)
